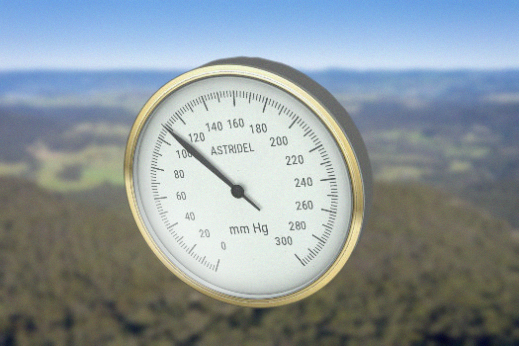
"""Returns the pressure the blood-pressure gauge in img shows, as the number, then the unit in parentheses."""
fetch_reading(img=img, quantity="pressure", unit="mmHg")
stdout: 110 (mmHg)
